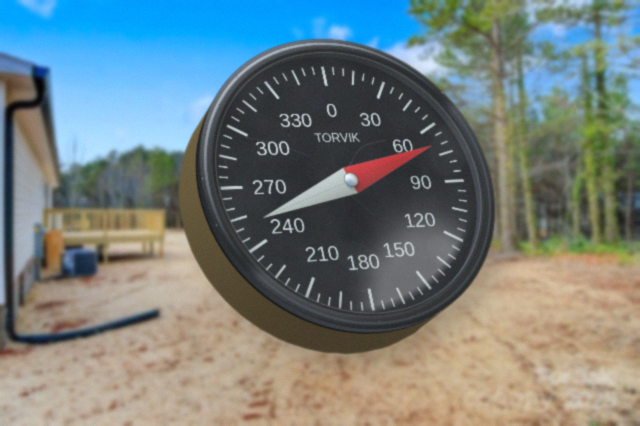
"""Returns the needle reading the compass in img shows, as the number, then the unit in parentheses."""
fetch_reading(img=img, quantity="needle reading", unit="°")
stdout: 70 (°)
